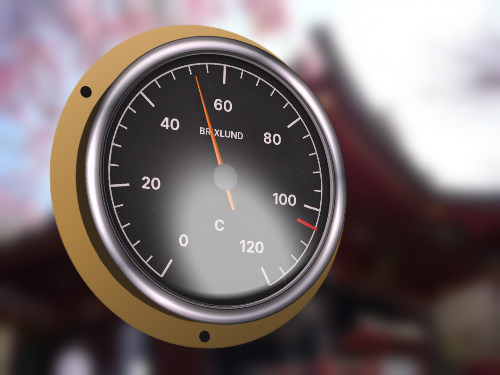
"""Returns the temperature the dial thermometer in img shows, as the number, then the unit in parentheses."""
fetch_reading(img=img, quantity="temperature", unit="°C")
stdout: 52 (°C)
